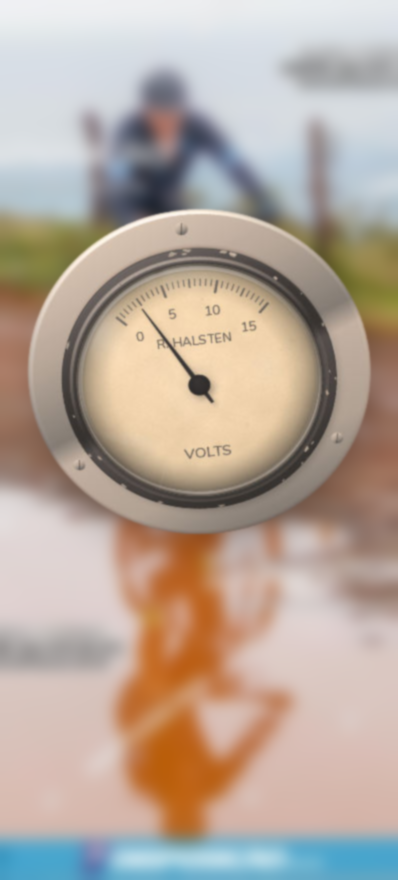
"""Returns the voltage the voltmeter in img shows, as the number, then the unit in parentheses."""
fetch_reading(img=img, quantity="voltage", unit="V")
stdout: 2.5 (V)
